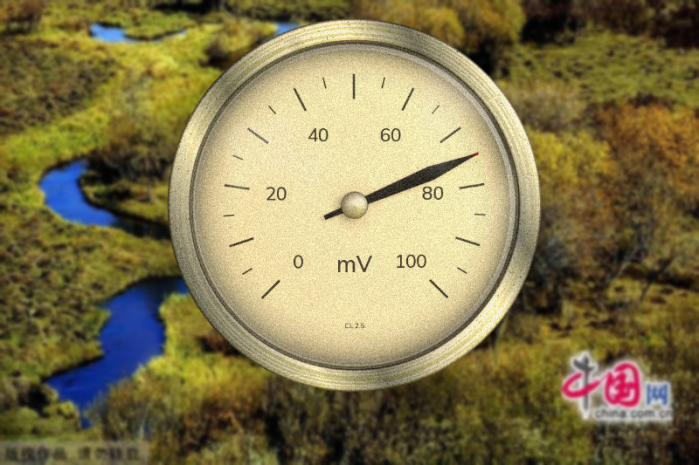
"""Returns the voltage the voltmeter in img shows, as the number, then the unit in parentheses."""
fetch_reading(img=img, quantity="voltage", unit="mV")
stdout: 75 (mV)
